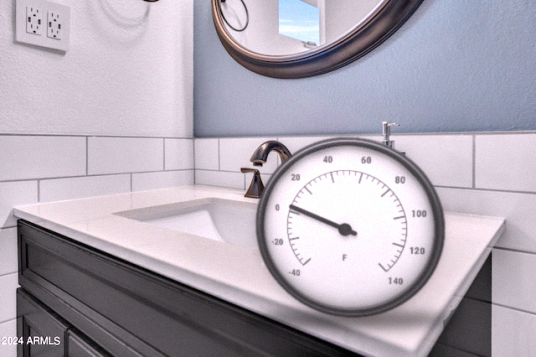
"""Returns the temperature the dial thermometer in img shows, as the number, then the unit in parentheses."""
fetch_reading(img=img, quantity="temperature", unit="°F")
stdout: 4 (°F)
